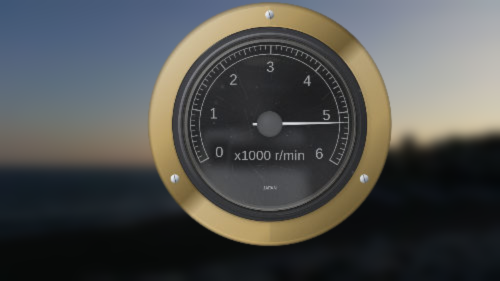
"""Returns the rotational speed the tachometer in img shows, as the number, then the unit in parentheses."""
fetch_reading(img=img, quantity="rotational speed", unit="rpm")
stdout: 5200 (rpm)
